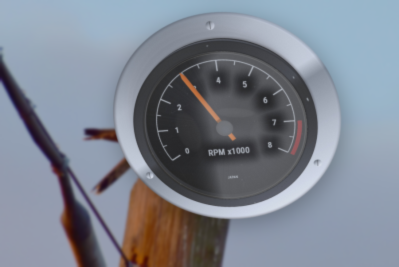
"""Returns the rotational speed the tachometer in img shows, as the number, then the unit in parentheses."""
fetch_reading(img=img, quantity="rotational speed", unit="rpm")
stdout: 3000 (rpm)
